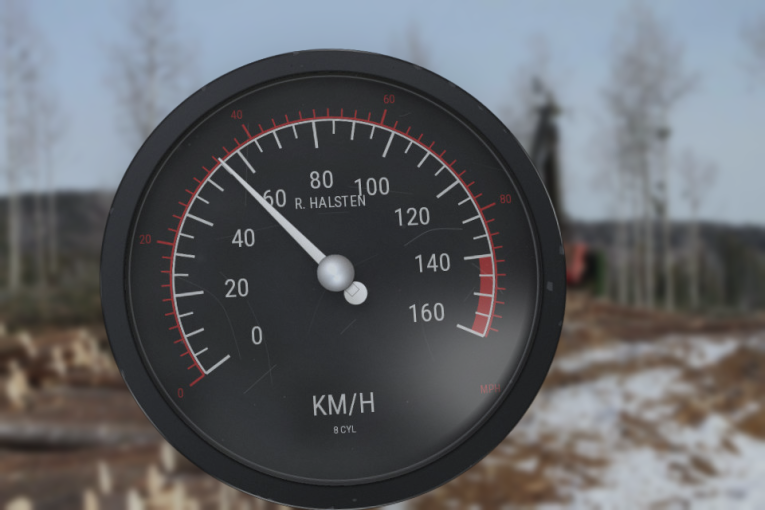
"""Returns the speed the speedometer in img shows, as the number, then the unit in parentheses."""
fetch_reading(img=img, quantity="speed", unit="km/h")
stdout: 55 (km/h)
